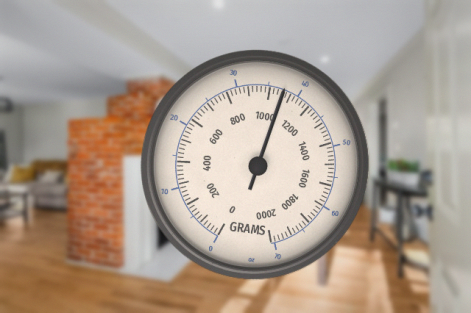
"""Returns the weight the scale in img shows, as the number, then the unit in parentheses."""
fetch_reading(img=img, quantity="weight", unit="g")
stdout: 1060 (g)
